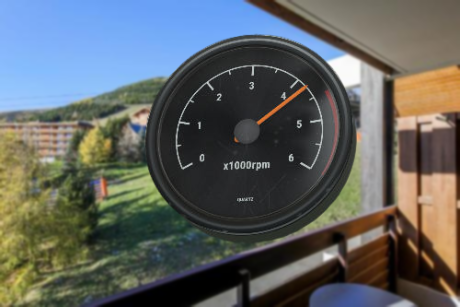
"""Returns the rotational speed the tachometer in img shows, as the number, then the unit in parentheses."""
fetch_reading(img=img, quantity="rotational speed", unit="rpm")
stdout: 4250 (rpm)
